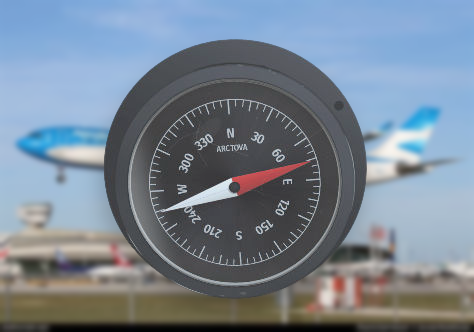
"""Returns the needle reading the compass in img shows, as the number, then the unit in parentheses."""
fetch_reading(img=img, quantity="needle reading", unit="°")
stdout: 75 (°)
